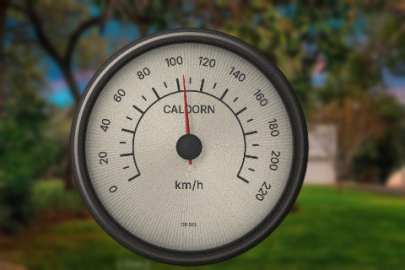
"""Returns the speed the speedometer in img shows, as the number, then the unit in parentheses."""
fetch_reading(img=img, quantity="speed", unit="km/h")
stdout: 105 (km/h)
